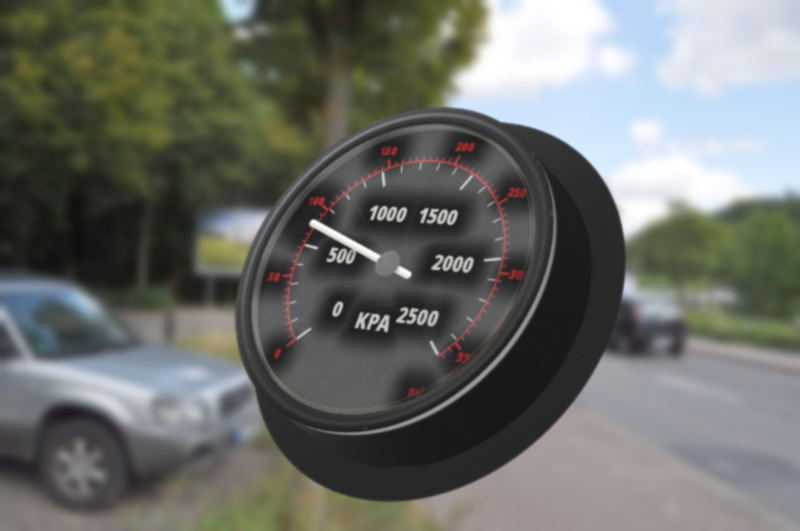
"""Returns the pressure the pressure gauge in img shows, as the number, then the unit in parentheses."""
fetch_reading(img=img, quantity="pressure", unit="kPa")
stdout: 600 (kPa)
